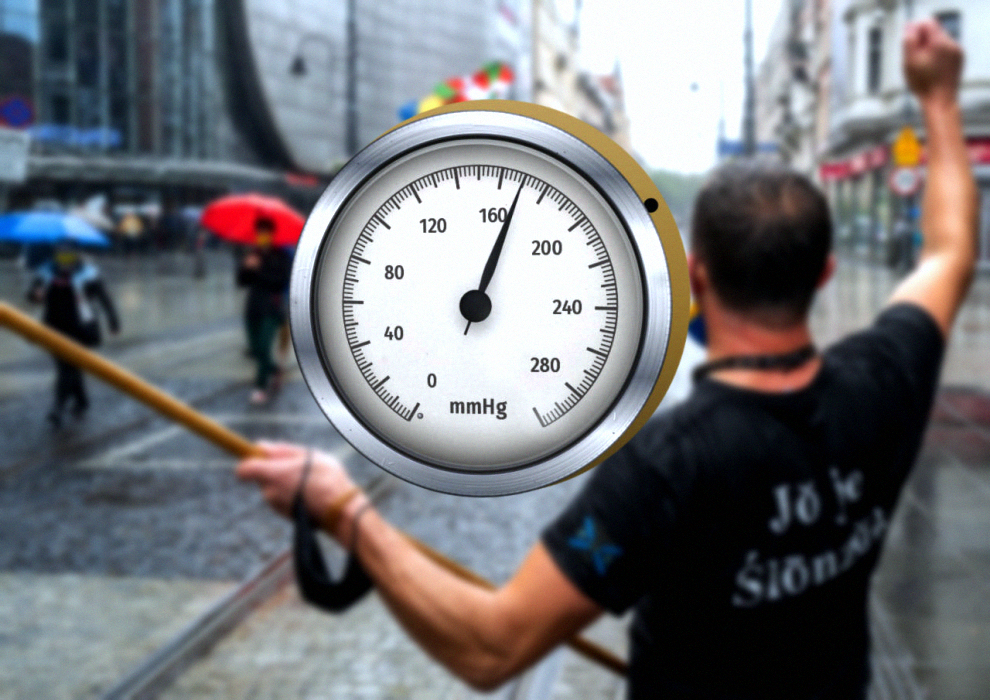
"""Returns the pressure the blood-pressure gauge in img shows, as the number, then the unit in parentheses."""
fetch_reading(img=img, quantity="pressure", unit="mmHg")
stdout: 170 (mmHg)
